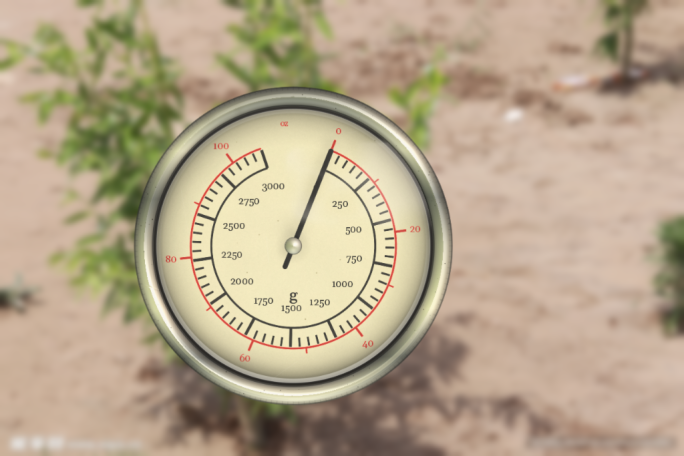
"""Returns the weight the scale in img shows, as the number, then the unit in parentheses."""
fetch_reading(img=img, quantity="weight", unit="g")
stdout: 0 (g)
